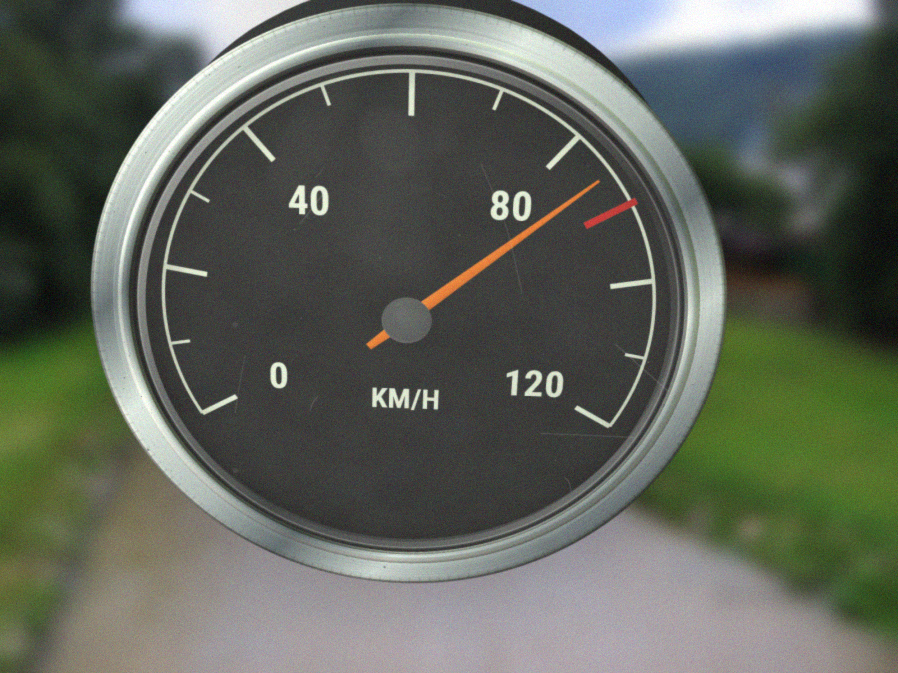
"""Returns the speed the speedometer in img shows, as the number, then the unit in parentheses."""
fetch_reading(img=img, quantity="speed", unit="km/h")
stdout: 85 (km/h)
